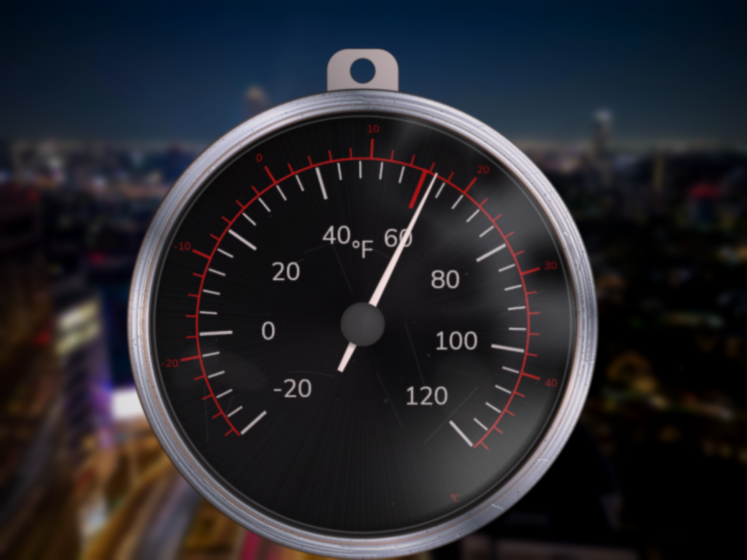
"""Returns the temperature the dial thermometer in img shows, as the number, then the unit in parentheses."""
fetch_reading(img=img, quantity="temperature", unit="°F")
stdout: 62 (°F)
